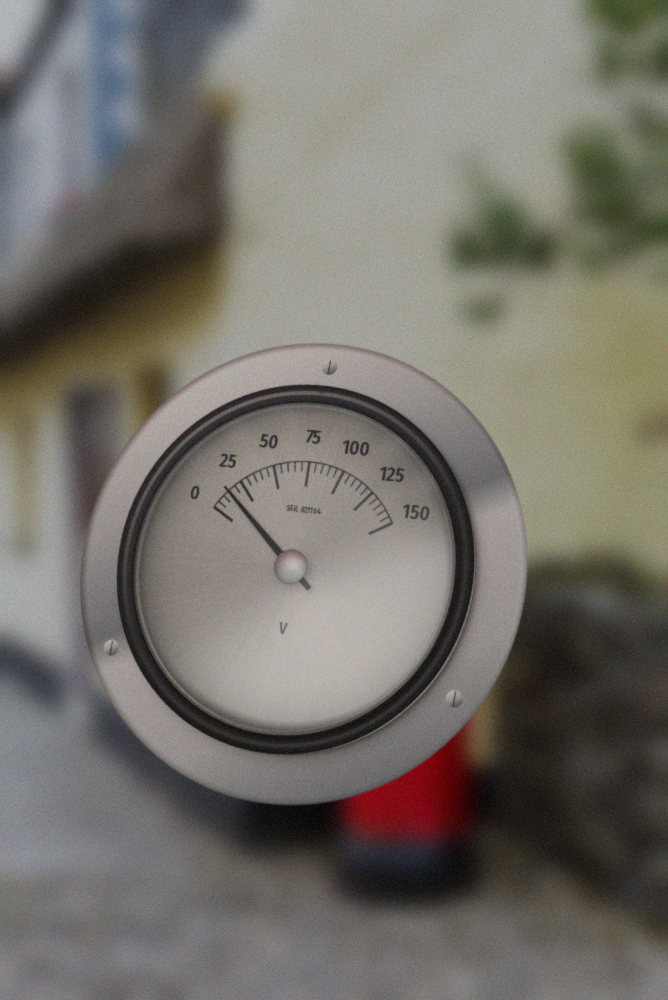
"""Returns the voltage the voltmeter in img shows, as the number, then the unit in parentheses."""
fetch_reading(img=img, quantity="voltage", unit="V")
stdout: 15 (V)
